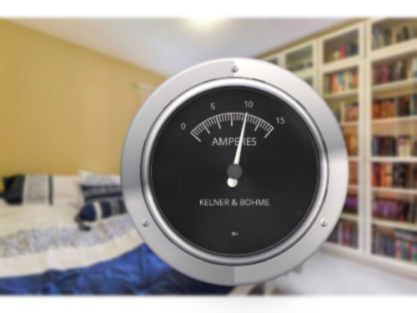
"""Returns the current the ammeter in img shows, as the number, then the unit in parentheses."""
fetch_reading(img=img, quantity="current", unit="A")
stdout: 10 (A)
